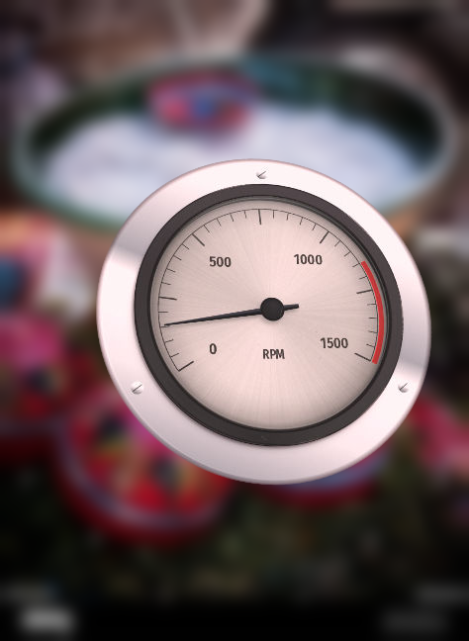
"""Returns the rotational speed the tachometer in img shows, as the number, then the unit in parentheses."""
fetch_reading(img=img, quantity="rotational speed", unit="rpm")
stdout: 150 (rpm)
